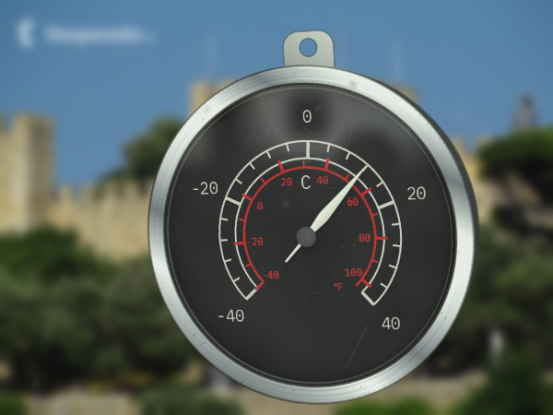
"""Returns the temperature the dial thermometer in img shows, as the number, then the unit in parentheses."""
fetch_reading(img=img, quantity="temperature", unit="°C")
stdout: 12 (°C)
